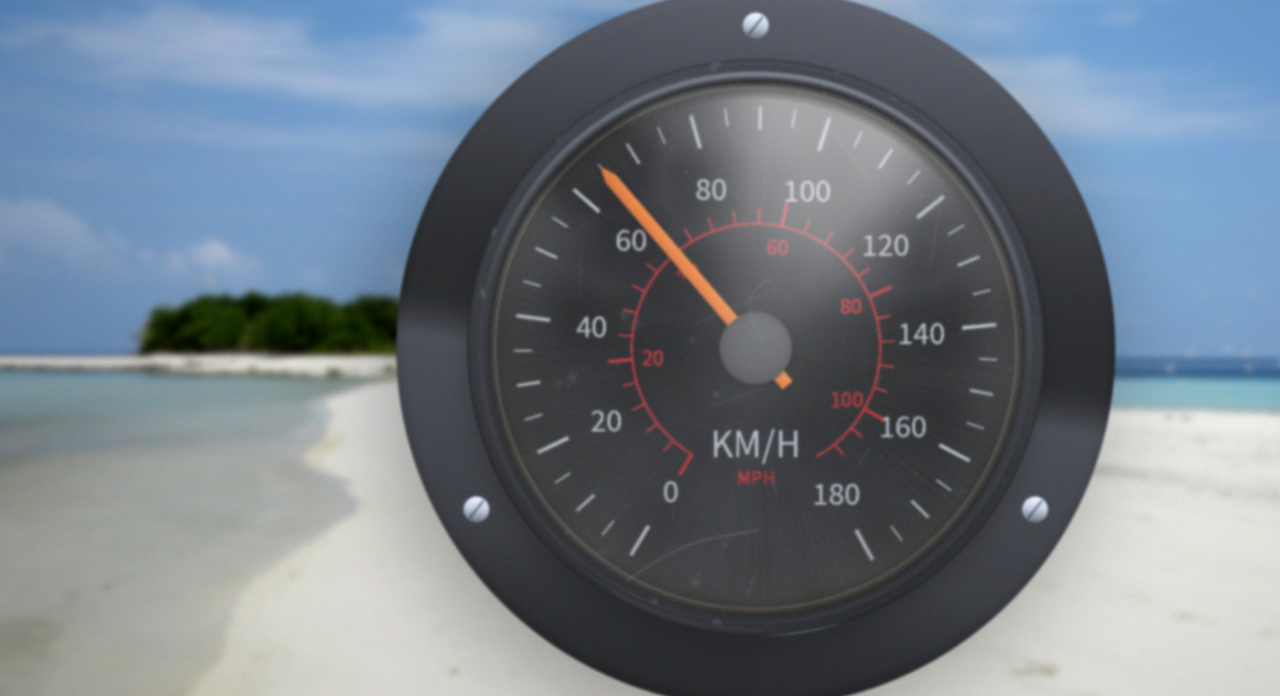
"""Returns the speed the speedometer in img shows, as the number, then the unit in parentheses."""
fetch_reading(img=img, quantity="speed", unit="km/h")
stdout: 65 (km/h)
